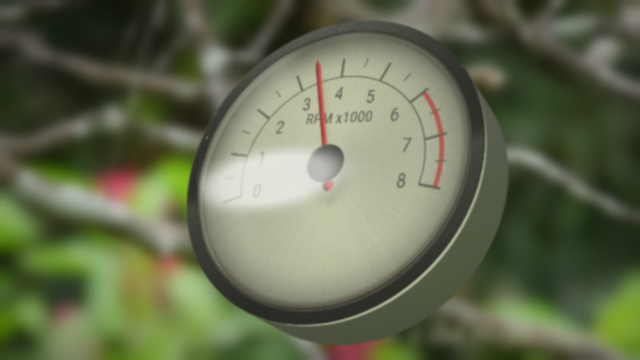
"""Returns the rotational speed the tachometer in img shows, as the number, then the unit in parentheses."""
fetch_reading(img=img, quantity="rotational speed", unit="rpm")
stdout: 3500 (rpm)
